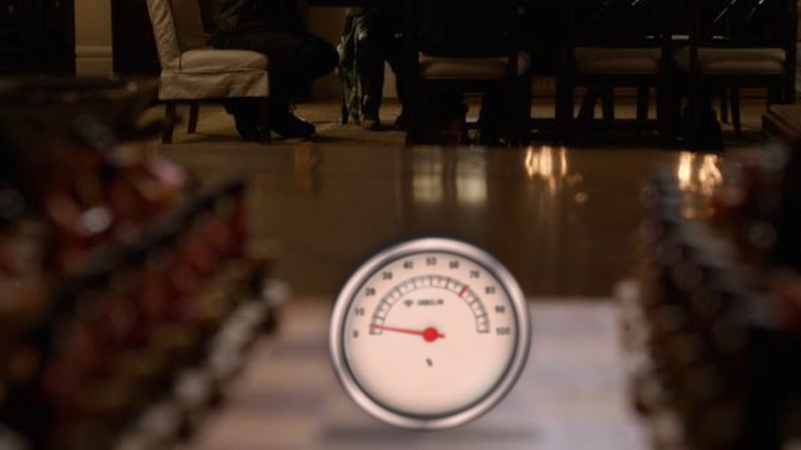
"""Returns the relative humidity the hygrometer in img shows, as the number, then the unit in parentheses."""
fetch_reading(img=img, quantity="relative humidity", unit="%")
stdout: 5 (%)
